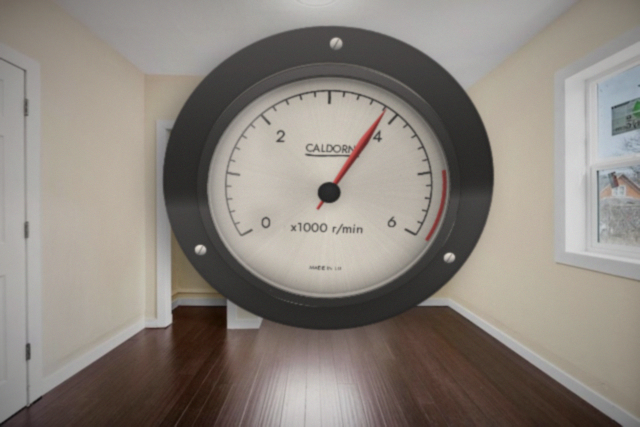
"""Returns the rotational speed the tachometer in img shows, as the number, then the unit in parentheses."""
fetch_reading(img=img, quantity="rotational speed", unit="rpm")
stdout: 3800 (rpm)
